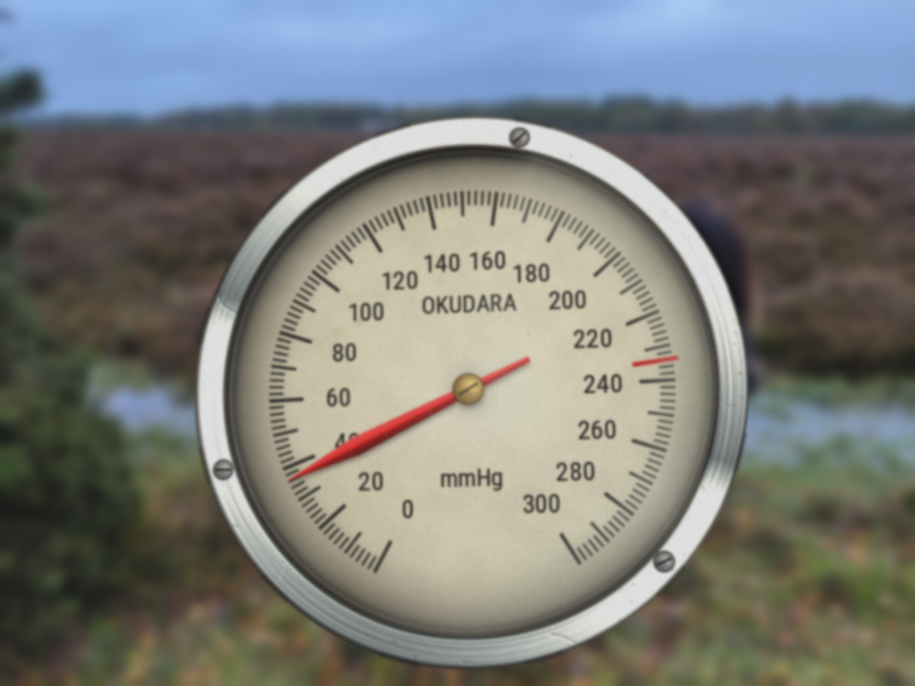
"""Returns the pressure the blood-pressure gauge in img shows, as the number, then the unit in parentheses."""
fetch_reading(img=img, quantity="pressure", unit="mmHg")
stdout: 36 (mmHg)
